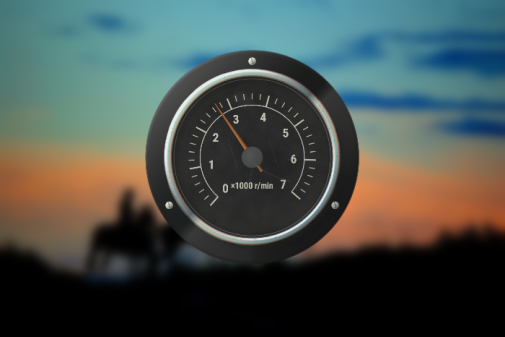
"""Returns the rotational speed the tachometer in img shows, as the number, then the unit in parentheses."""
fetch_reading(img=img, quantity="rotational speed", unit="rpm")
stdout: 2700 (rpm)
